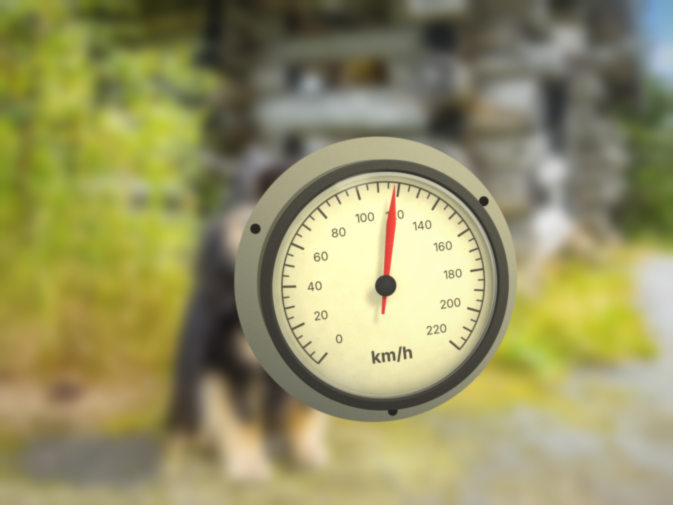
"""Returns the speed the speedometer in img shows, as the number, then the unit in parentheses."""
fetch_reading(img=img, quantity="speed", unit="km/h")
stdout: 117.5 (km/h)
